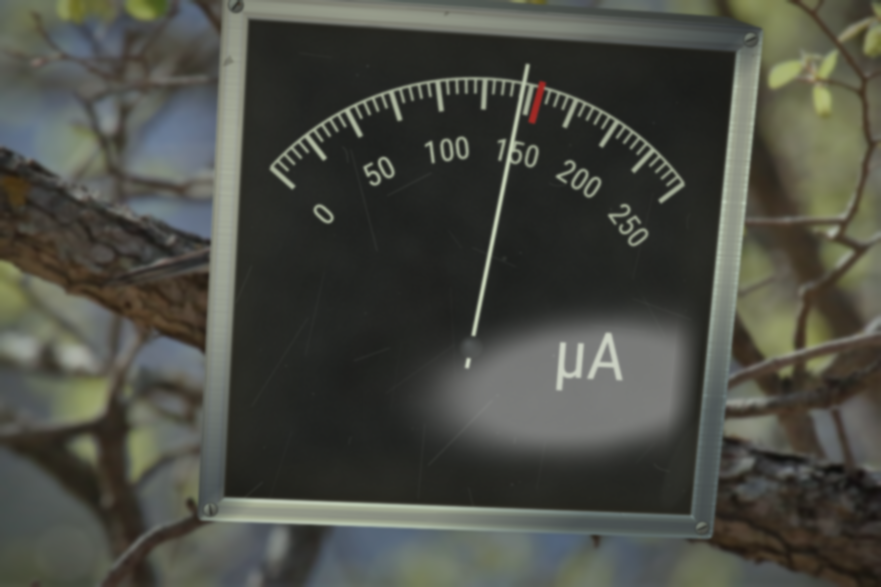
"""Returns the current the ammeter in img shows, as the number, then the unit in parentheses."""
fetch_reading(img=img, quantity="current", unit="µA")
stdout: 145 (µA)
